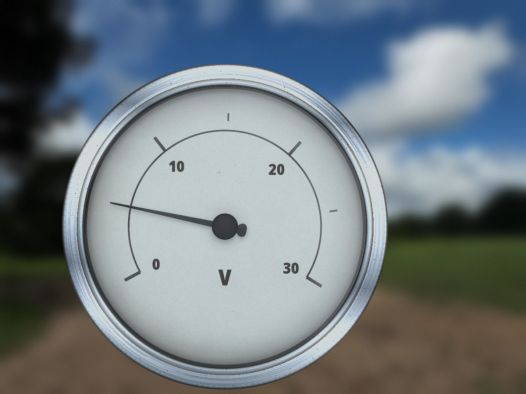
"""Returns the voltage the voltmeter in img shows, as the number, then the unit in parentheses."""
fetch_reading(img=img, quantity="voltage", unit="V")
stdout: 5 (V)
